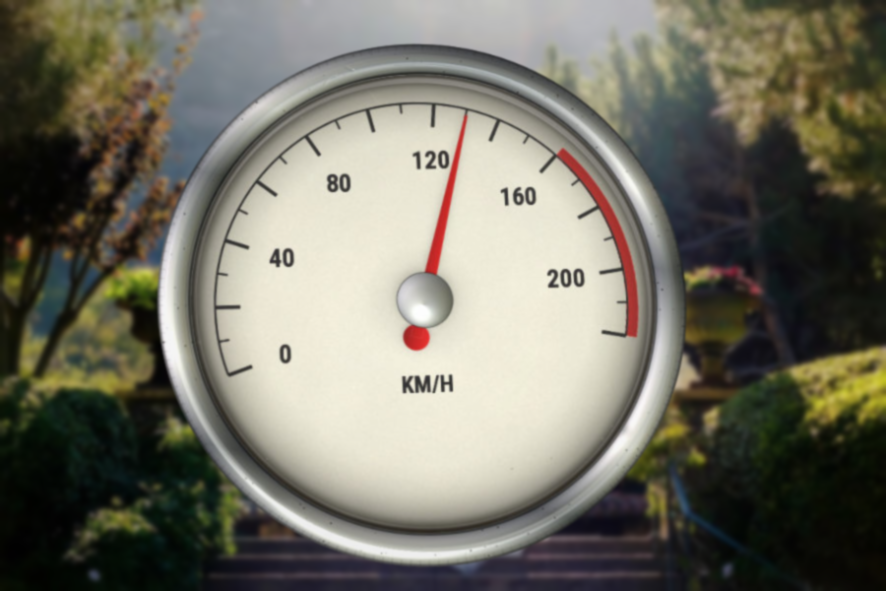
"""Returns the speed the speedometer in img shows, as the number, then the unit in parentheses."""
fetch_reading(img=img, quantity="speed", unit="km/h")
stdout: 130 (km/h)
